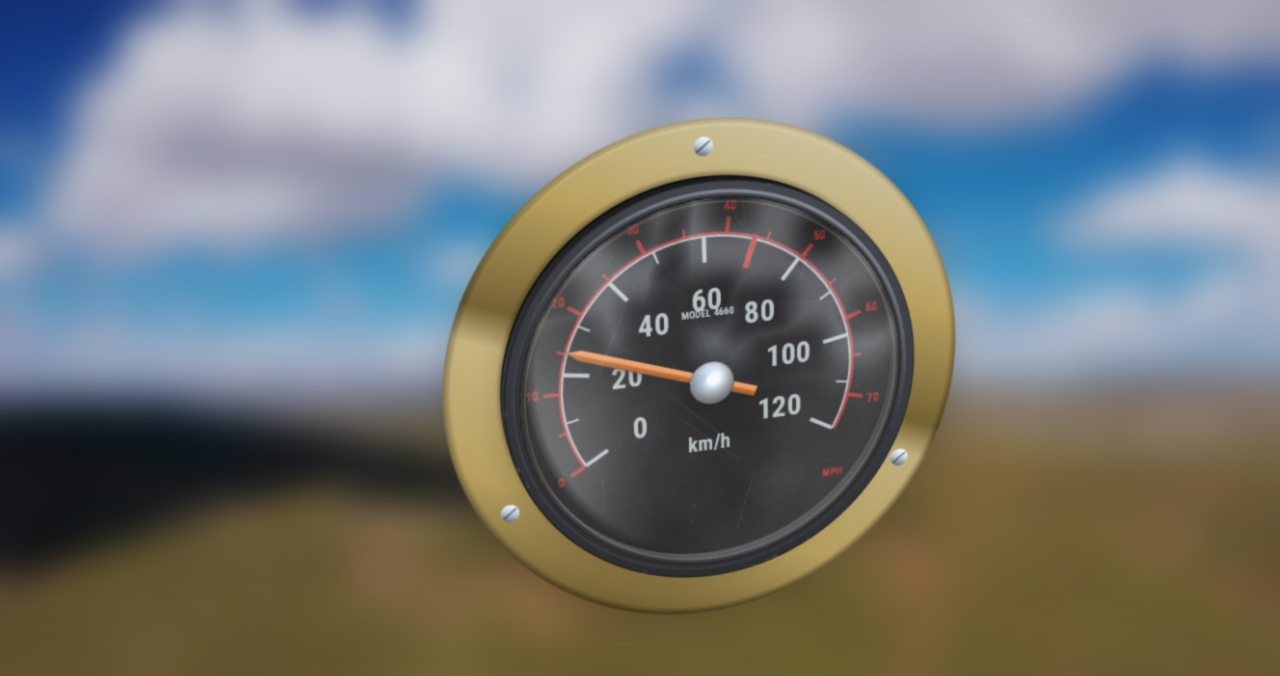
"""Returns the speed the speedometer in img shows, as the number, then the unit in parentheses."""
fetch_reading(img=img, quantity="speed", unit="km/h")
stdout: 25 (km/h)
